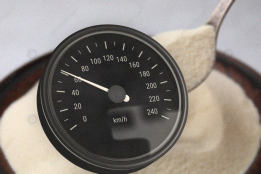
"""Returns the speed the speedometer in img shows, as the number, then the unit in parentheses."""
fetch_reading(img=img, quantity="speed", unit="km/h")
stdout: 60 (km/h)
